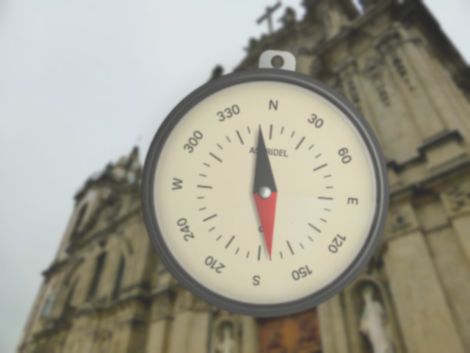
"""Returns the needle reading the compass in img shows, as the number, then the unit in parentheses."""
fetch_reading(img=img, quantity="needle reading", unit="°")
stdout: 170 (°)
